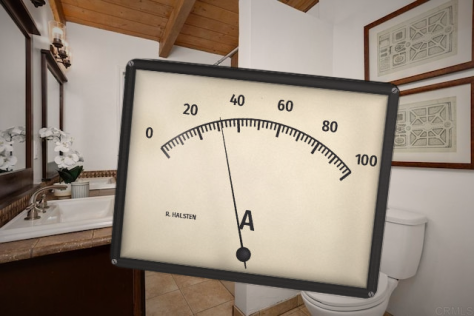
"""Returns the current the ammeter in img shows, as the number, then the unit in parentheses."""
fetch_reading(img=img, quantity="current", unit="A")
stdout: 32 (A)
